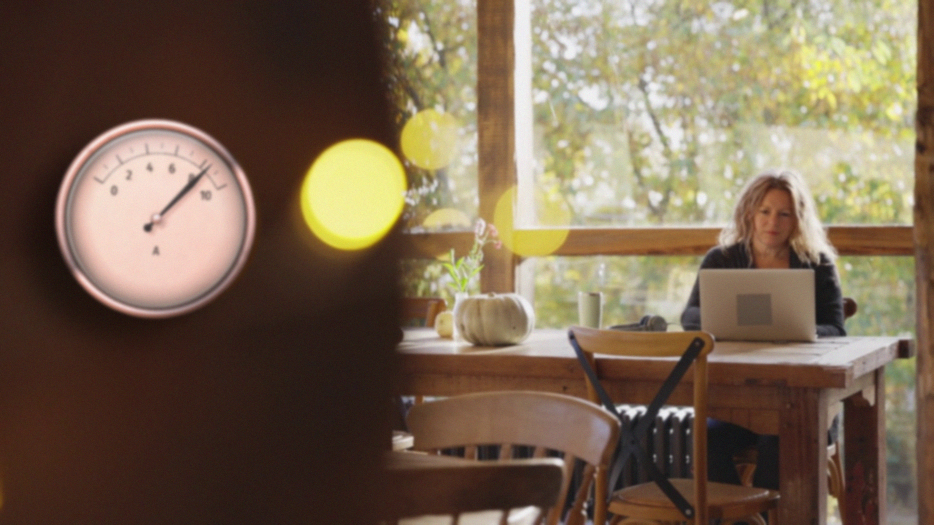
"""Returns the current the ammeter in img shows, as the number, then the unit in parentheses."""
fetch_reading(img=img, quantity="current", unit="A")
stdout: 8.5 (A)
